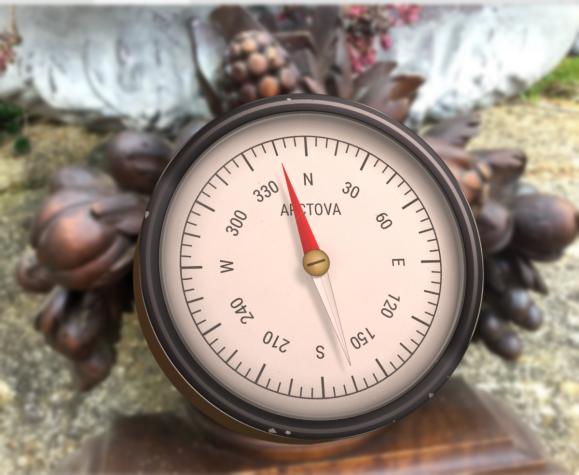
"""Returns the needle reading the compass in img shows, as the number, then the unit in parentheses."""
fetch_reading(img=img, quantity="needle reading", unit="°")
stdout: 345 (°)
